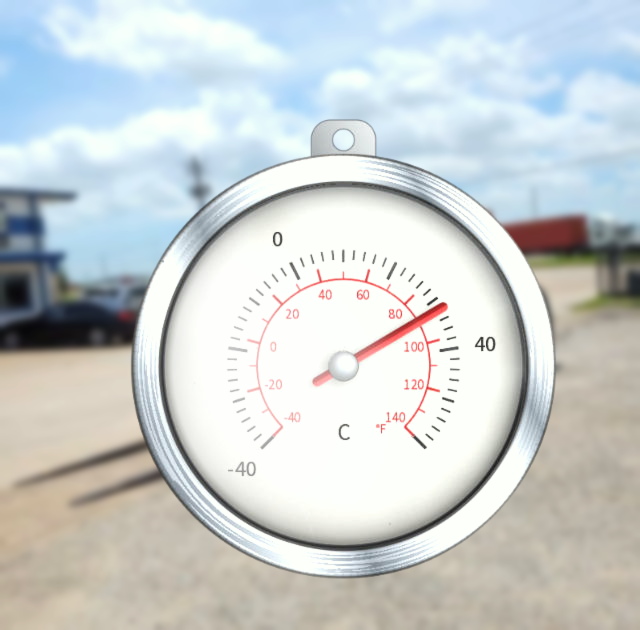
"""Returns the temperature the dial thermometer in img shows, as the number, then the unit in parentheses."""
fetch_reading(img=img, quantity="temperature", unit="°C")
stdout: 32 (°C)
